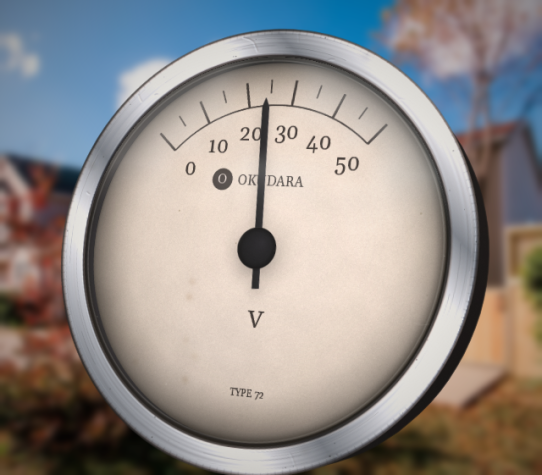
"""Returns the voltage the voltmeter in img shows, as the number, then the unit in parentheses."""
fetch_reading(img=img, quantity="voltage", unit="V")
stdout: 25 (V)
